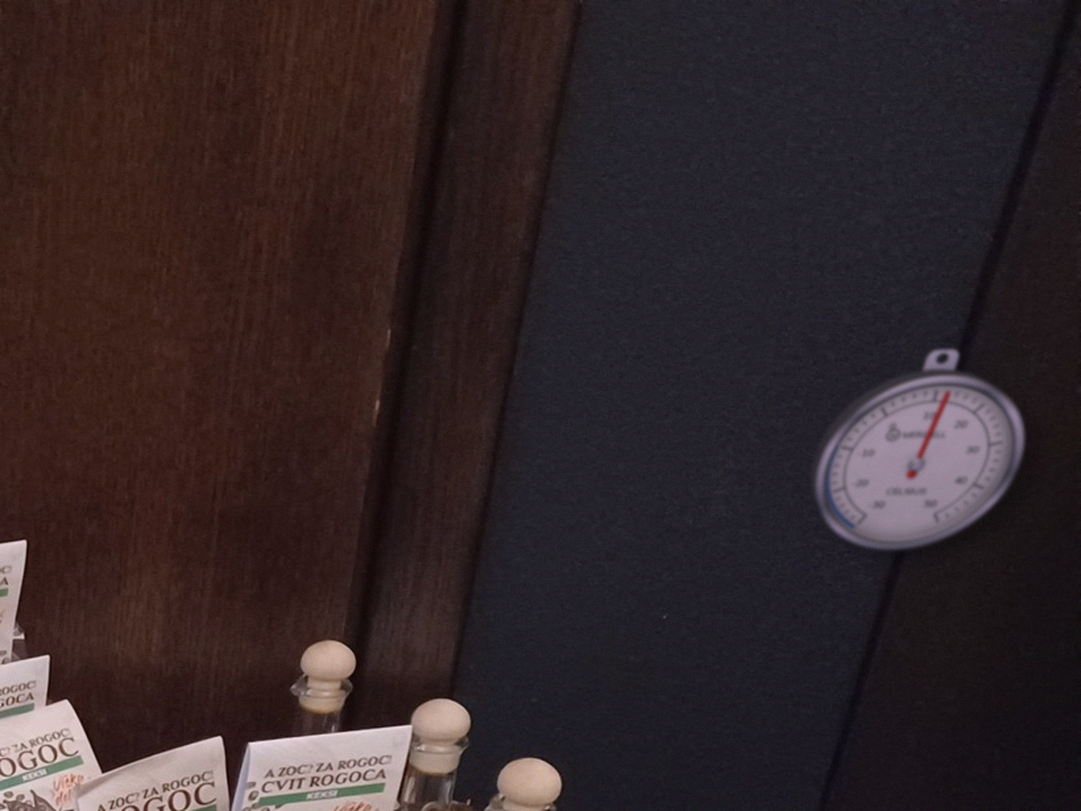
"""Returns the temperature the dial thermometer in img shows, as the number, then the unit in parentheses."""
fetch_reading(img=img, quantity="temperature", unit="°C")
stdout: 12 (°C)
